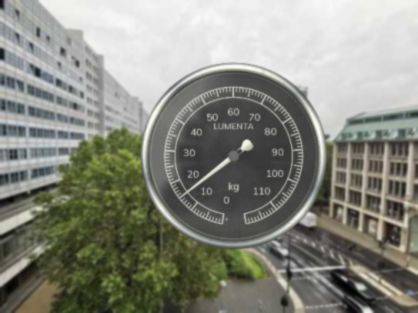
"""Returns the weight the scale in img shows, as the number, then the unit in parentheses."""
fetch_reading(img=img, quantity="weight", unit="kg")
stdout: 15 (kg)
